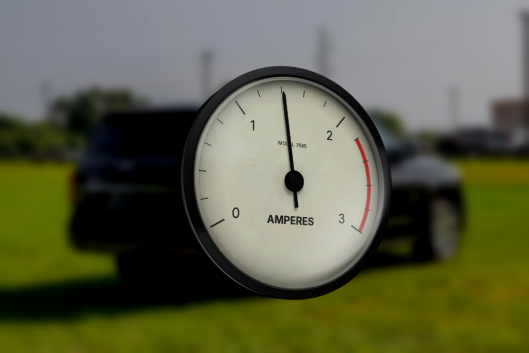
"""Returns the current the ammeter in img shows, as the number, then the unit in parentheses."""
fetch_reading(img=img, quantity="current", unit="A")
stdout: 1.4 (A)
